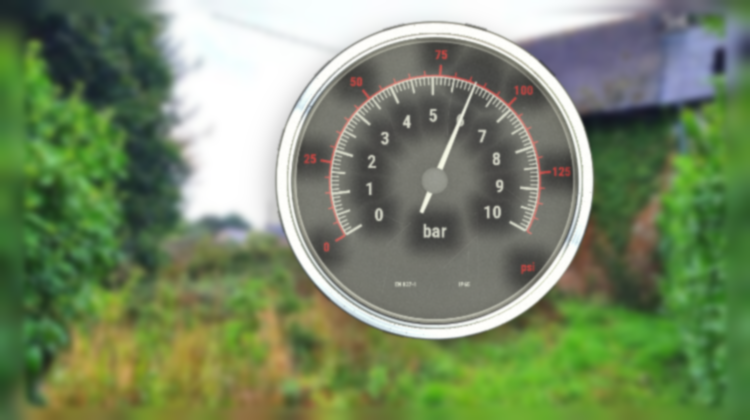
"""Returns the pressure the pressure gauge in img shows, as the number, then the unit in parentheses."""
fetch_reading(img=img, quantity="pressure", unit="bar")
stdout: 6 (bar)
